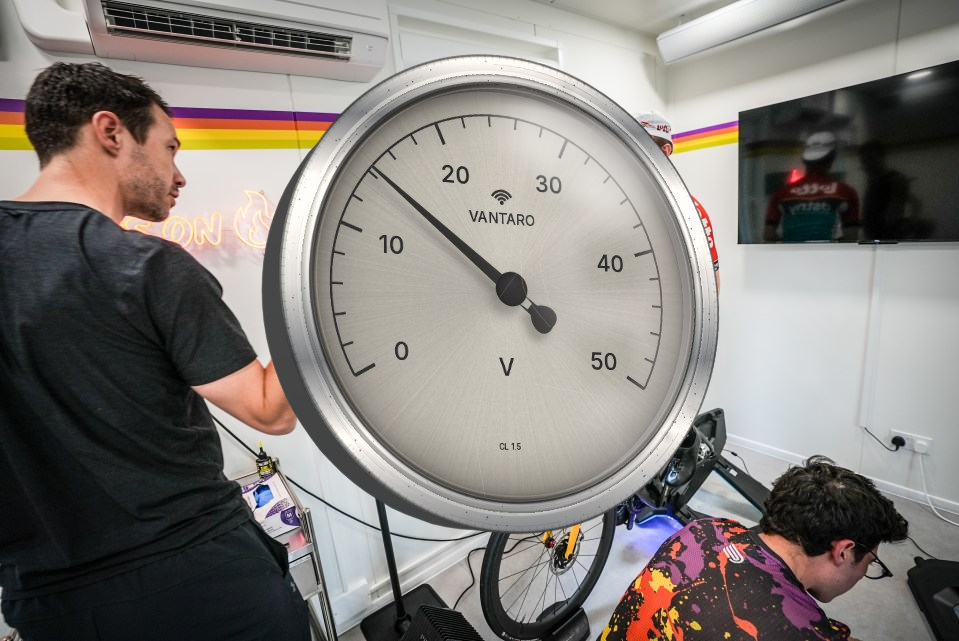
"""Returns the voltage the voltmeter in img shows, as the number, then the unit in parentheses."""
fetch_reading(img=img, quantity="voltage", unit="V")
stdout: 14 (V)
